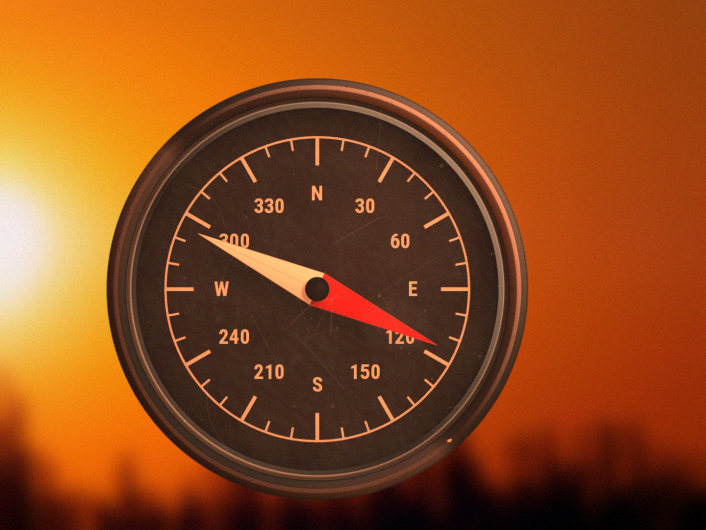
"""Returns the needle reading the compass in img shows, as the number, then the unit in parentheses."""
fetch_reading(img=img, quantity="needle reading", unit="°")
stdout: 115 (°)
